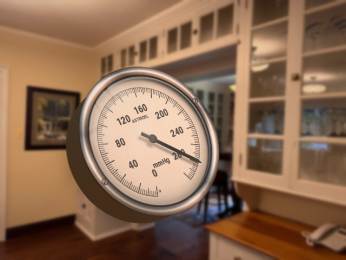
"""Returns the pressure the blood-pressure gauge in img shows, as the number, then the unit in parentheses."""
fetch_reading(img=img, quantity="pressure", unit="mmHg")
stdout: 280 (mmHg)
